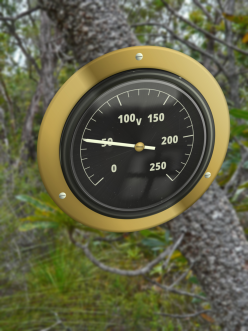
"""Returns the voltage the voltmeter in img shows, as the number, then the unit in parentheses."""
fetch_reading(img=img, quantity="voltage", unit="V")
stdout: 50 (V)
